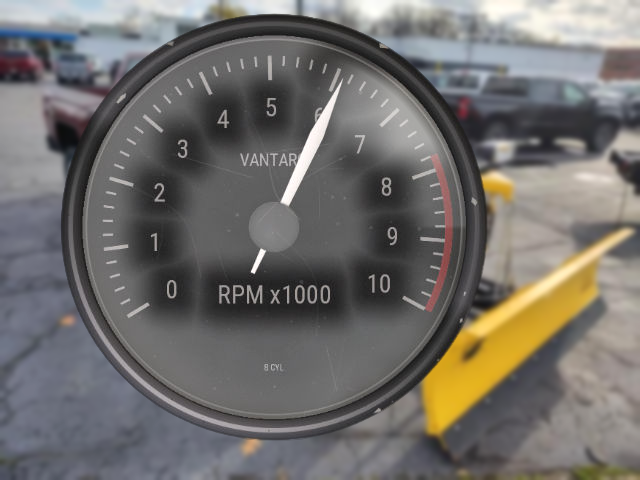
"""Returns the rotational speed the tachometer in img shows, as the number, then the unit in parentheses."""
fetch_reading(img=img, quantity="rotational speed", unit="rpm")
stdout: 6100 (rpm)
